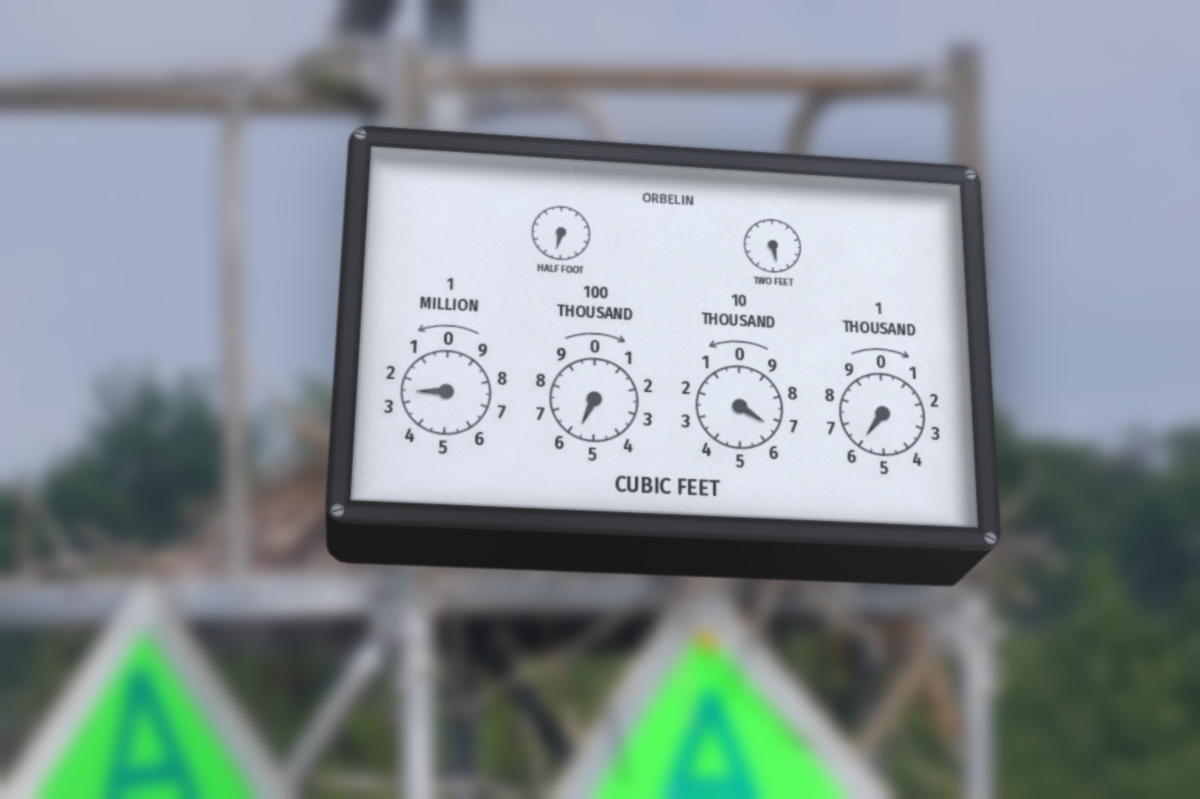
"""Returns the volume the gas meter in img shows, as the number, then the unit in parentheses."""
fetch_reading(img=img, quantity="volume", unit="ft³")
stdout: 256600 (ft³)
